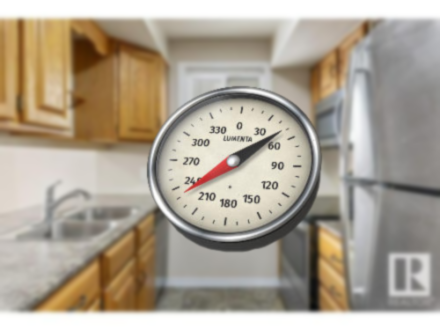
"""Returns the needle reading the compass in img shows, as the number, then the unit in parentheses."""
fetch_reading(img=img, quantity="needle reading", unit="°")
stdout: 230 (°)
